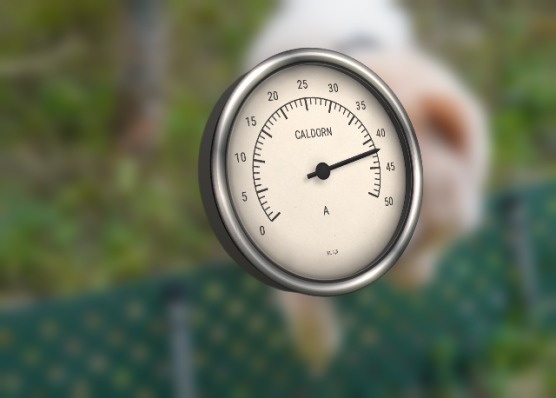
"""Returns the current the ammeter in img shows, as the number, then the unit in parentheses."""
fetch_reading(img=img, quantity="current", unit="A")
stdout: 42 (A)
